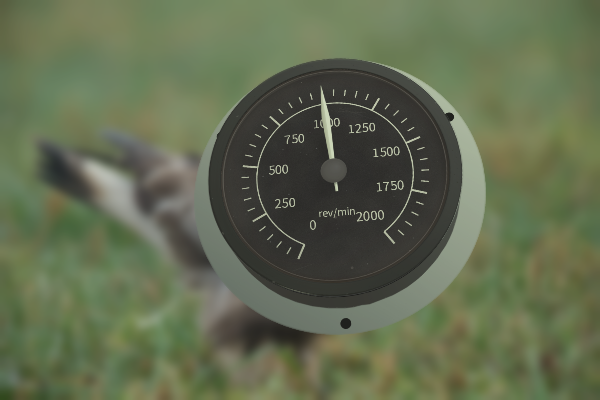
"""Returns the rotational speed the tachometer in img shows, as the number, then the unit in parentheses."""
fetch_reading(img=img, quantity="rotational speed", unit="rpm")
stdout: 1000 (rpm)
